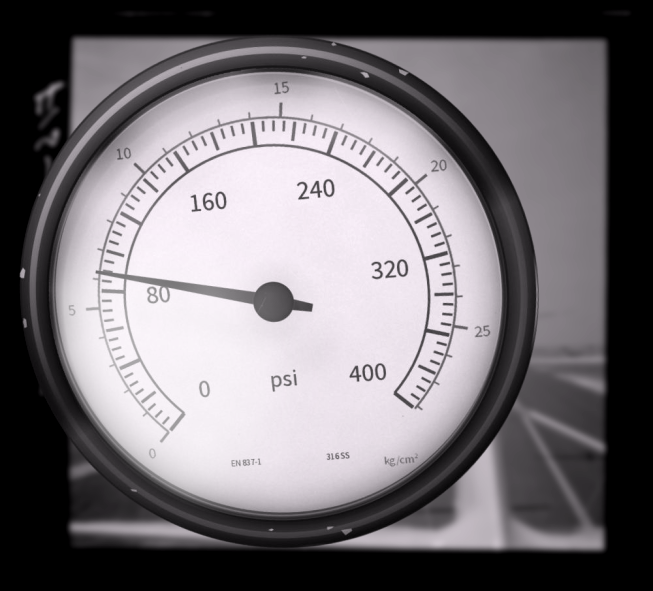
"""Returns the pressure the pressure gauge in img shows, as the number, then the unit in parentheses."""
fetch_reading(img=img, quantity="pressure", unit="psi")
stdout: 90 (psi)
